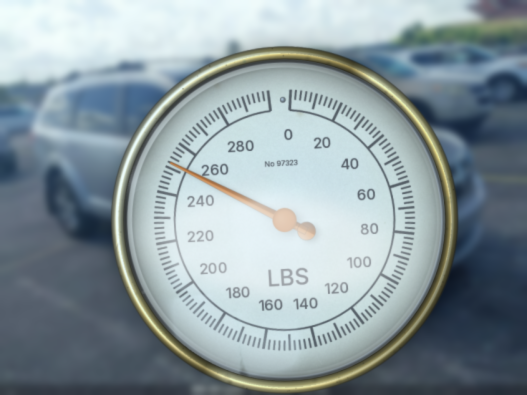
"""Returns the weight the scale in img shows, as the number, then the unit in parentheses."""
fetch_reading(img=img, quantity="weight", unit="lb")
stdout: 252 (lb)
